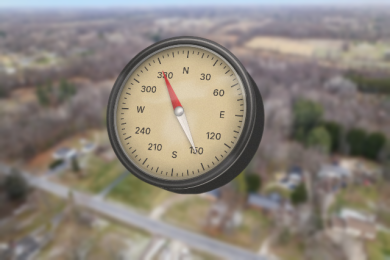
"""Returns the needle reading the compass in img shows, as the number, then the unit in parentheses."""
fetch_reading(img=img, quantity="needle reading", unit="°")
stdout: 330 (°)
